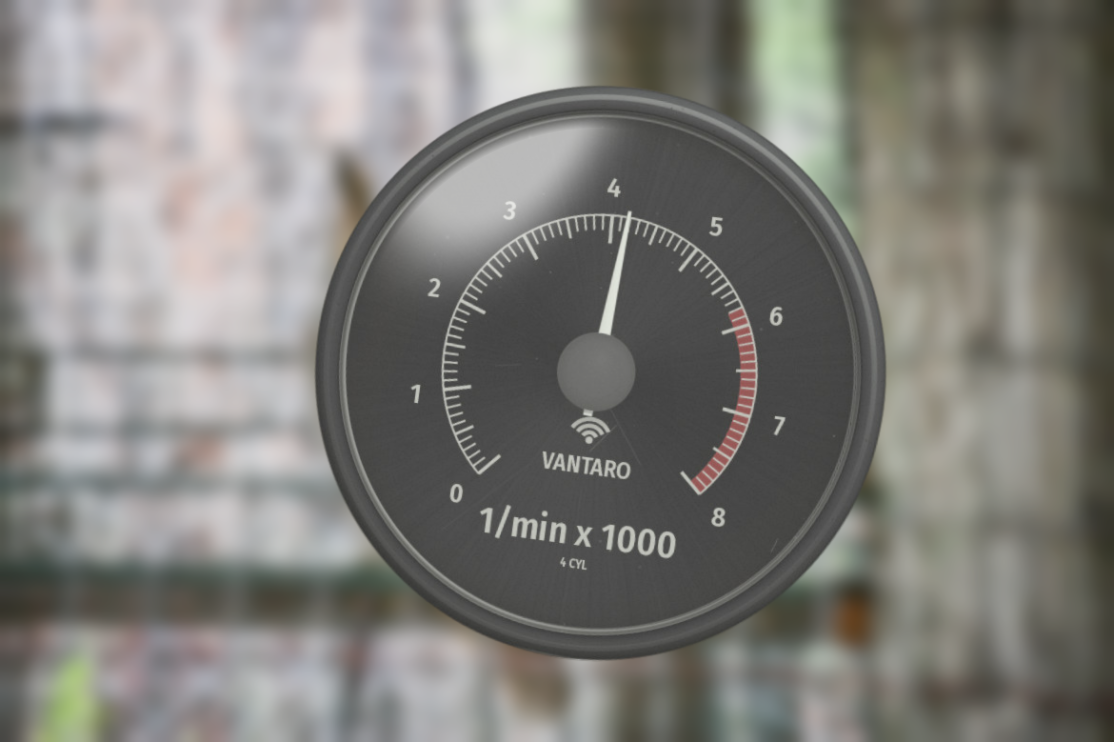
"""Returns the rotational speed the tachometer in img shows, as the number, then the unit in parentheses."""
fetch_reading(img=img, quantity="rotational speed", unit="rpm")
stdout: 4200 (rpm)
